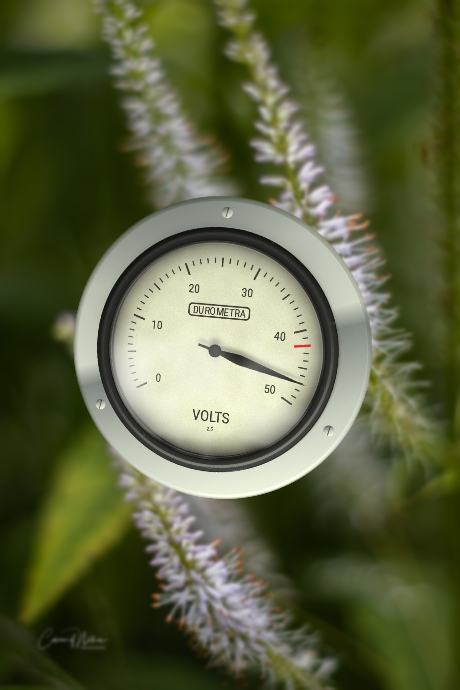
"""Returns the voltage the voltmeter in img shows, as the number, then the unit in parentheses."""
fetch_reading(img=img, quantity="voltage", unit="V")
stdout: 47 (V)
